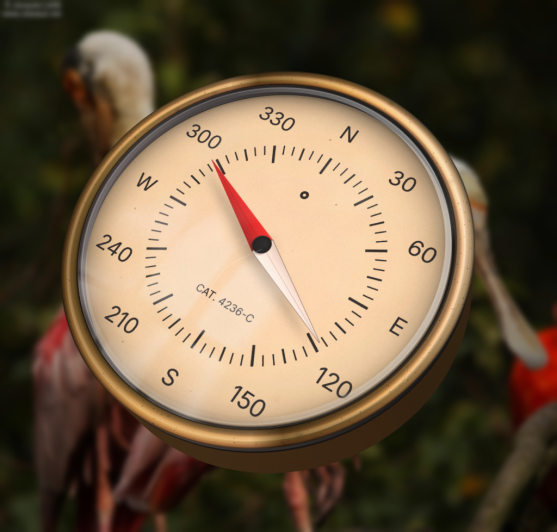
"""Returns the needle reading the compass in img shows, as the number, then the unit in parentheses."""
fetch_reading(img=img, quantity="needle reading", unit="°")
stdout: 297.5 (°)
